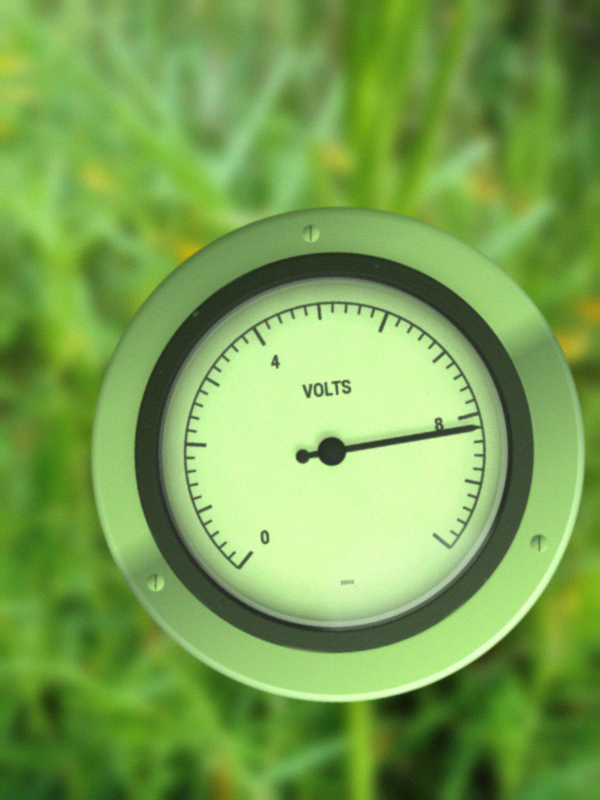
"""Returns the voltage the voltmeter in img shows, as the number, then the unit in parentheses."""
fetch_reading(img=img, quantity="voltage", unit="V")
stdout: 8.2 (V)
